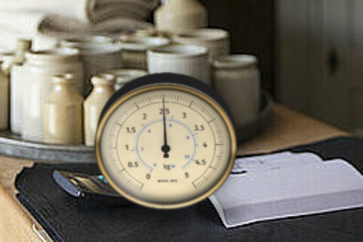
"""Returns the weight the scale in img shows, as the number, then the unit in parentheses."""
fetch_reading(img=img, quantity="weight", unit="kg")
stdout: 2.5 (kg)
